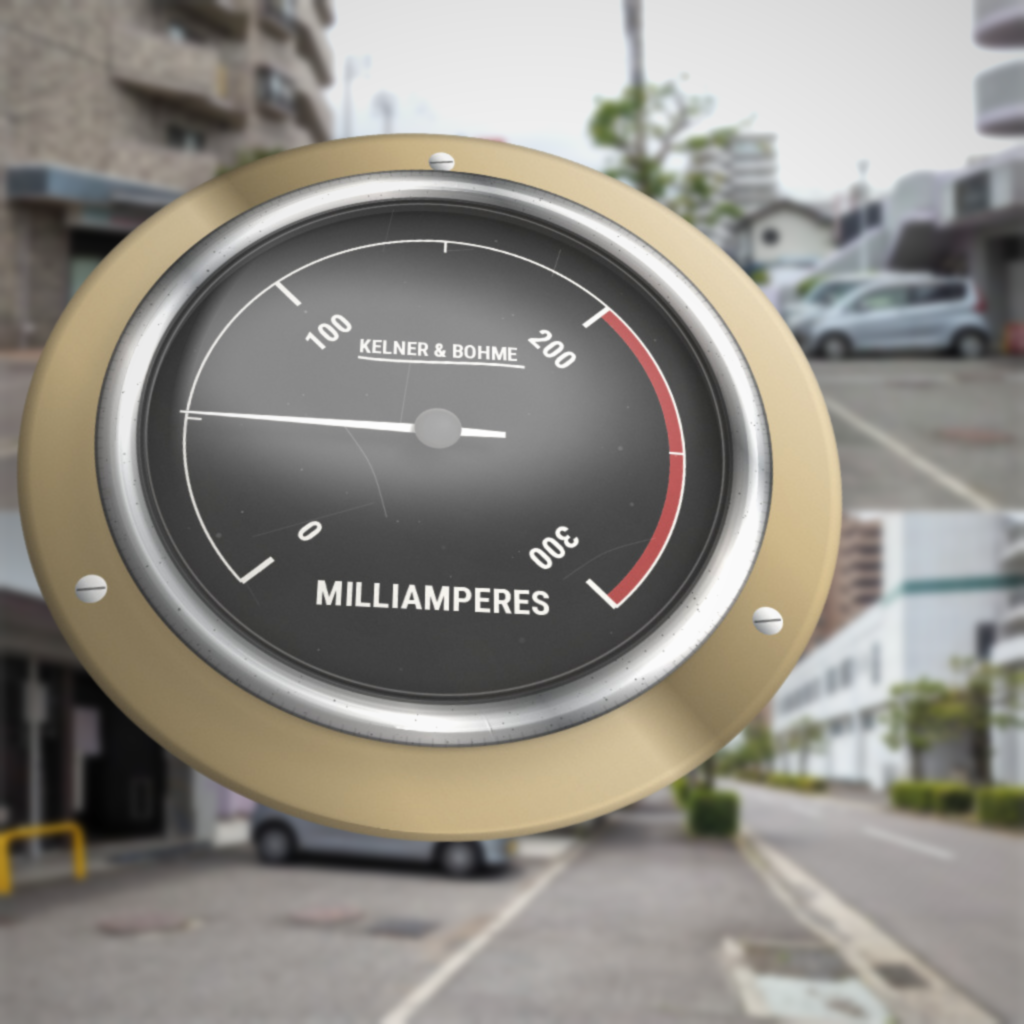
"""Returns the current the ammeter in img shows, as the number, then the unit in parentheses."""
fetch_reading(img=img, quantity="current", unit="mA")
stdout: 50 (mA)
